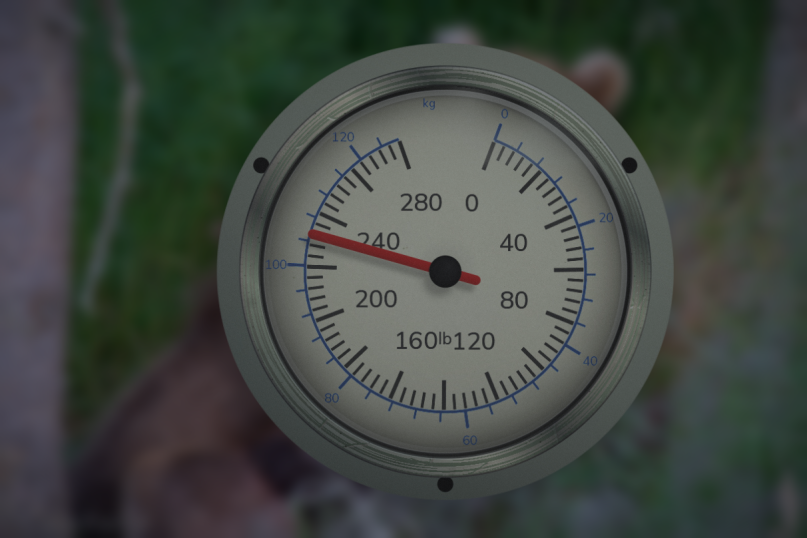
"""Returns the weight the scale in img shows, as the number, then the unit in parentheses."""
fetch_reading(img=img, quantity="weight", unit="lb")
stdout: 232 (lb)
